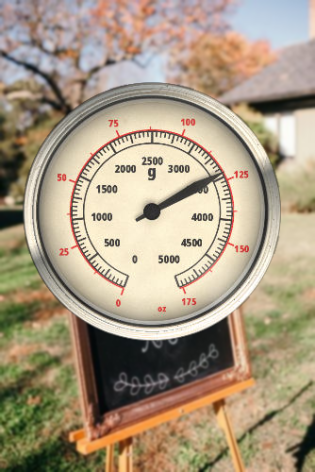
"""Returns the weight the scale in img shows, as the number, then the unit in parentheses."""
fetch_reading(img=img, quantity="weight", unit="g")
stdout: 3450 (g)
